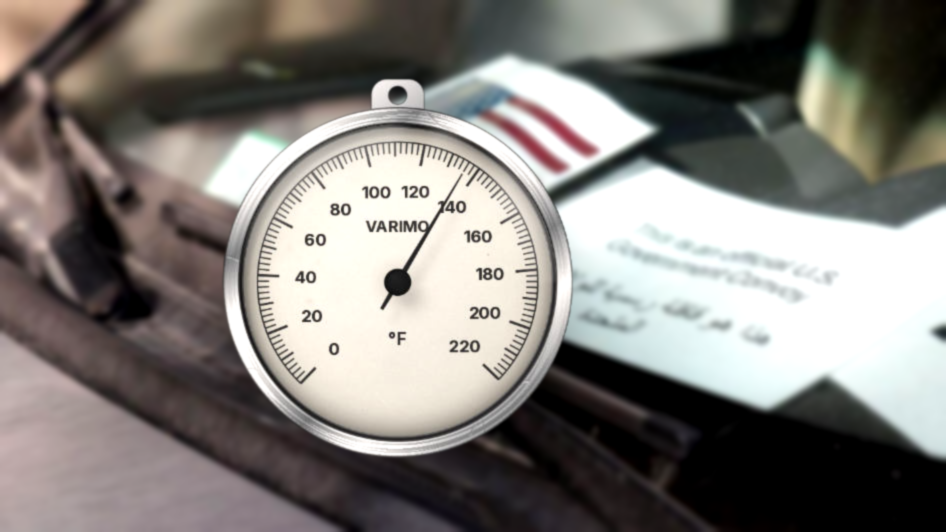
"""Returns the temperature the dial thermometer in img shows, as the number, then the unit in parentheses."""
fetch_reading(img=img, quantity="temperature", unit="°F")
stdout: 136 (°F)
